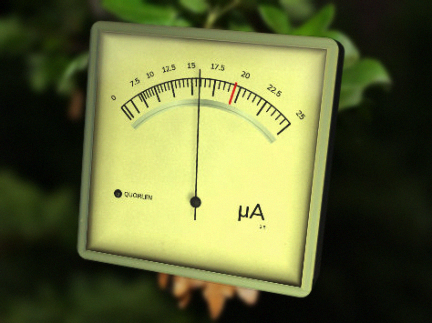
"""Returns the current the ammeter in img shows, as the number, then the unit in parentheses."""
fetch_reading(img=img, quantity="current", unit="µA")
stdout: 16 (µA)
